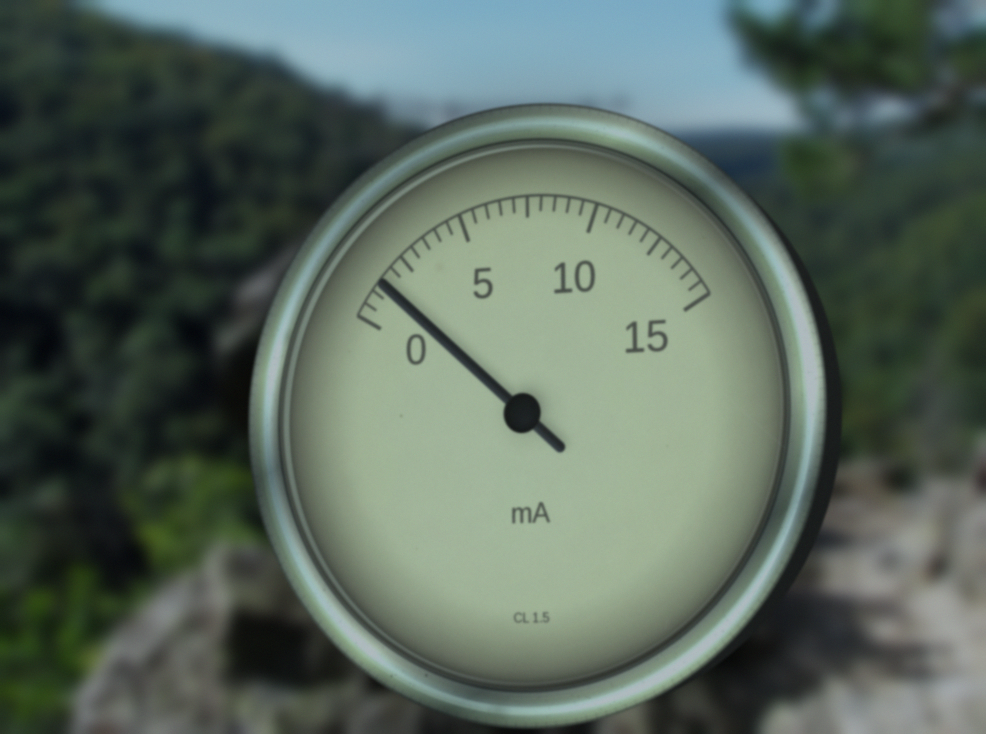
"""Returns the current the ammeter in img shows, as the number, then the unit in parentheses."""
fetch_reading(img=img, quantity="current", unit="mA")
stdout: 1.5 (mA)
